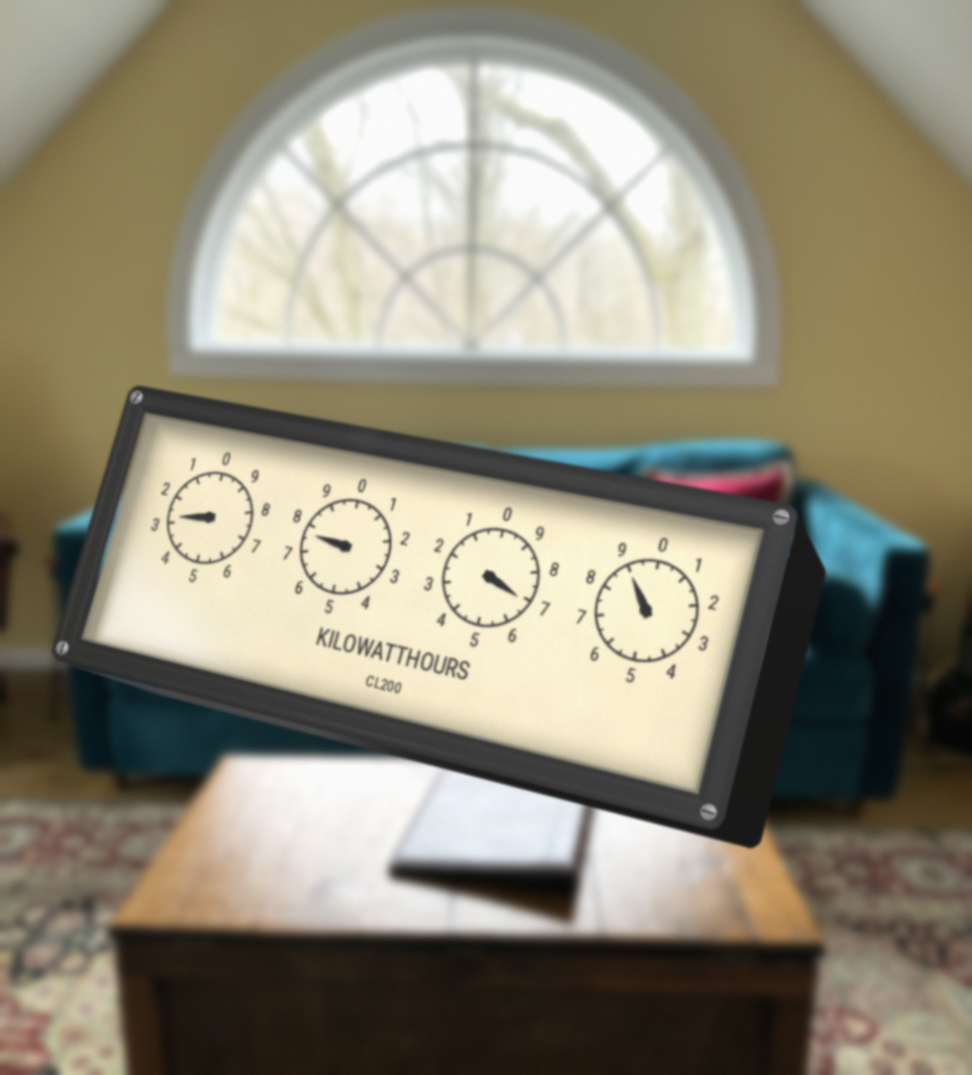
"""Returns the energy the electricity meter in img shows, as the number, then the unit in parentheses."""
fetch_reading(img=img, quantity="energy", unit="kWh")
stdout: 2769 (kWh)
